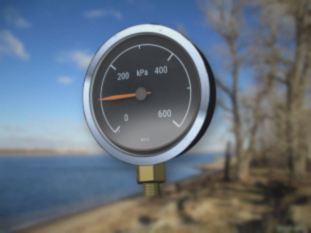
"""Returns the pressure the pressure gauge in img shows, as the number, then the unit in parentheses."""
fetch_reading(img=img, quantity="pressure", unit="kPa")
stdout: 100 (kPa)
